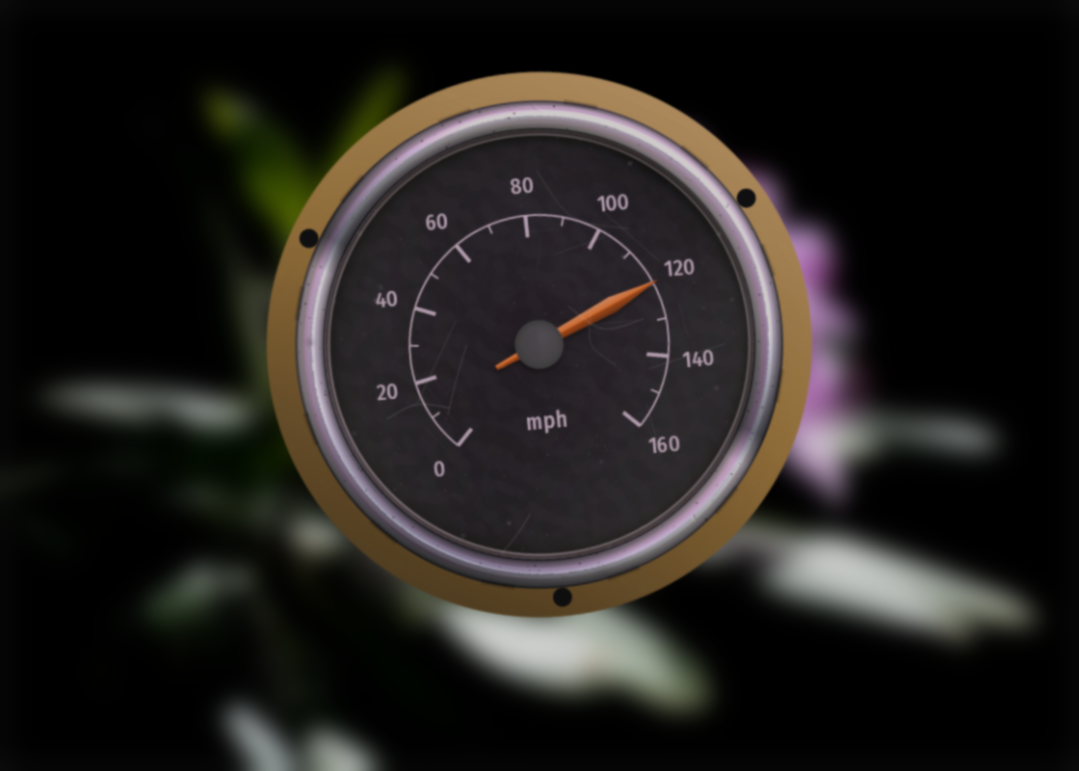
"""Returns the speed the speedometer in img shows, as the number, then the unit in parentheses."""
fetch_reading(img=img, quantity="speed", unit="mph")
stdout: 120 (mph)
